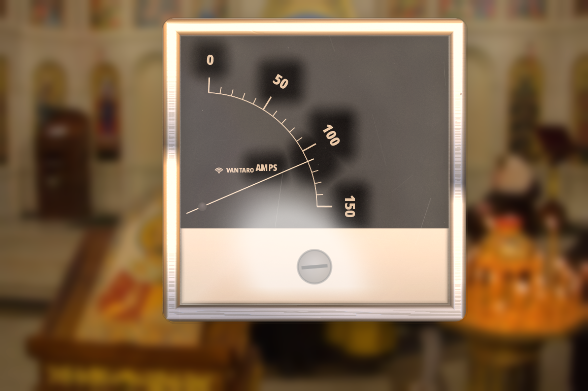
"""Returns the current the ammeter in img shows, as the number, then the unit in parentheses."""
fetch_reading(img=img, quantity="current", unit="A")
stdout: 110 (A)
